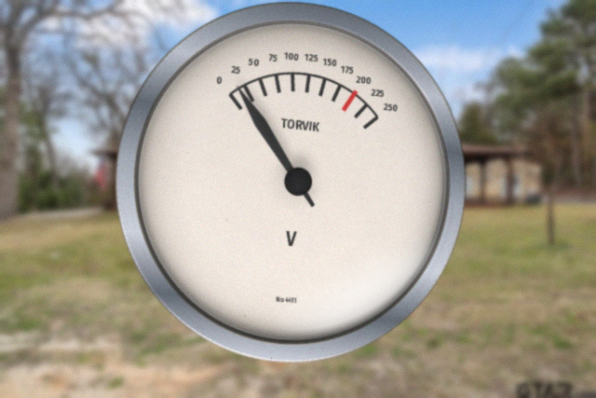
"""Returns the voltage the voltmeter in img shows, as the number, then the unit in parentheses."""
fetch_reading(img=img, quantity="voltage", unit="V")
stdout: 12.5 (V)
